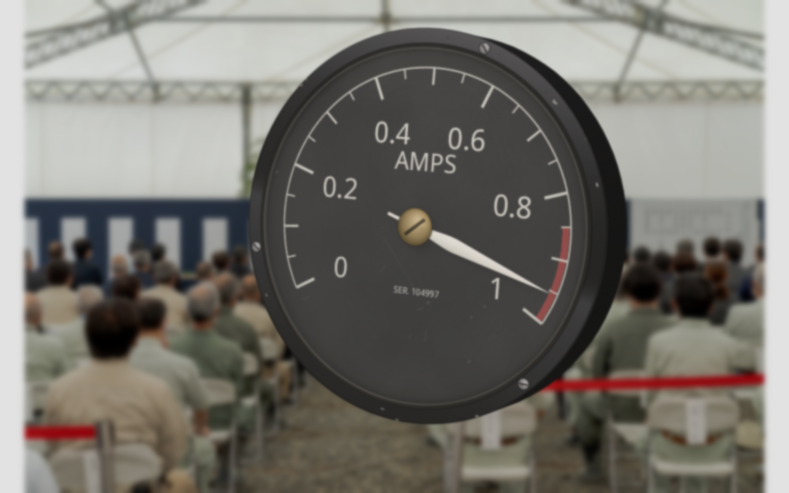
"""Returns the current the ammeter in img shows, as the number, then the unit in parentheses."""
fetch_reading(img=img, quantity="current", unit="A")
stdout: 0.95 (A)
